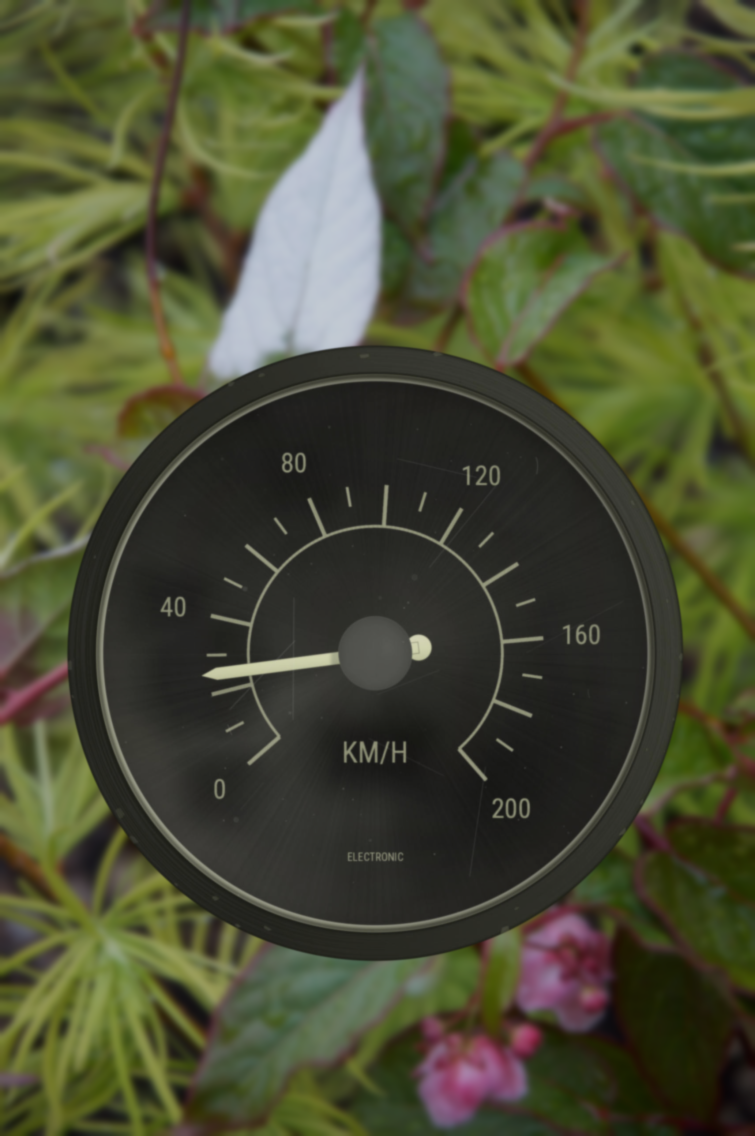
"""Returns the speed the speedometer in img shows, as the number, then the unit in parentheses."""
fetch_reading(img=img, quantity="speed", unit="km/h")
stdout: 25 (km/h)
